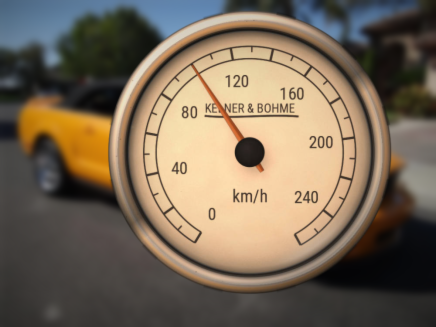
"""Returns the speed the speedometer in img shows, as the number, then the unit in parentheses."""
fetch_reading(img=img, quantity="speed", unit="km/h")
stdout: 100 (km/h)
